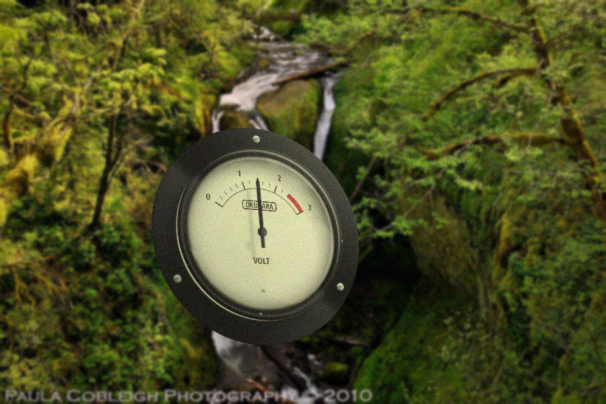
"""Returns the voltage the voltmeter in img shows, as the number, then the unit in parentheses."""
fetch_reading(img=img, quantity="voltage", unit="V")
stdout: 1.4 (V)
